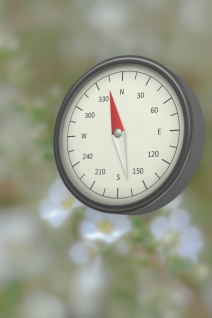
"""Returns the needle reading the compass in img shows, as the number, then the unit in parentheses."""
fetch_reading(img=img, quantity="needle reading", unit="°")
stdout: 345 (°)
